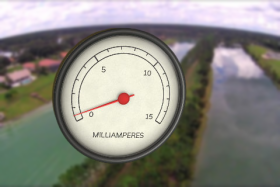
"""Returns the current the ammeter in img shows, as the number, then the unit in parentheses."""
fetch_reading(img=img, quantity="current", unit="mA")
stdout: 0.5 (mA)
